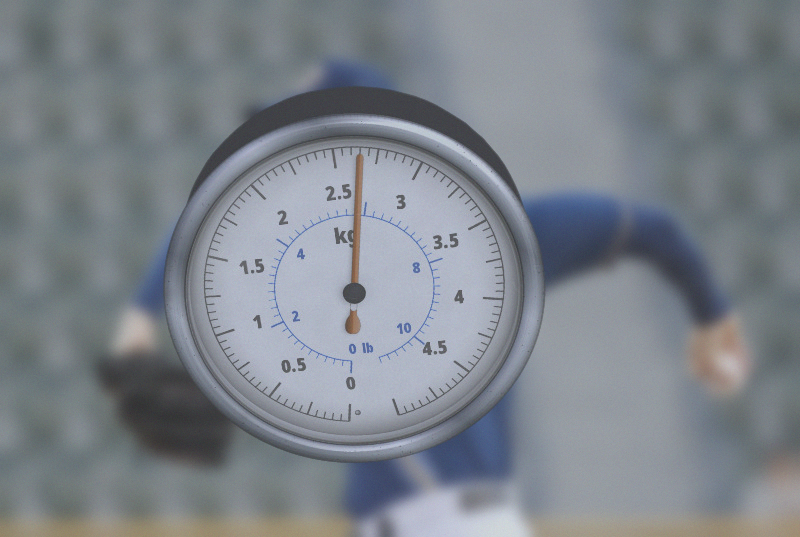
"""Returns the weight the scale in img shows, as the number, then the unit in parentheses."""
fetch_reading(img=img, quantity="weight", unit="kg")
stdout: 2.65 (kg)
